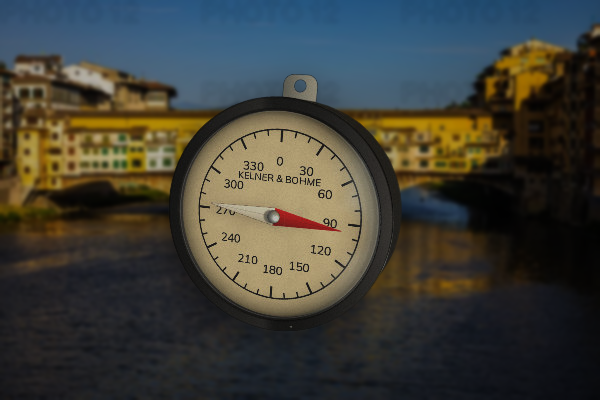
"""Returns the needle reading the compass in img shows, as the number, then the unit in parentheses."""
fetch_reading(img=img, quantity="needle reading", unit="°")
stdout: 95 (°)
